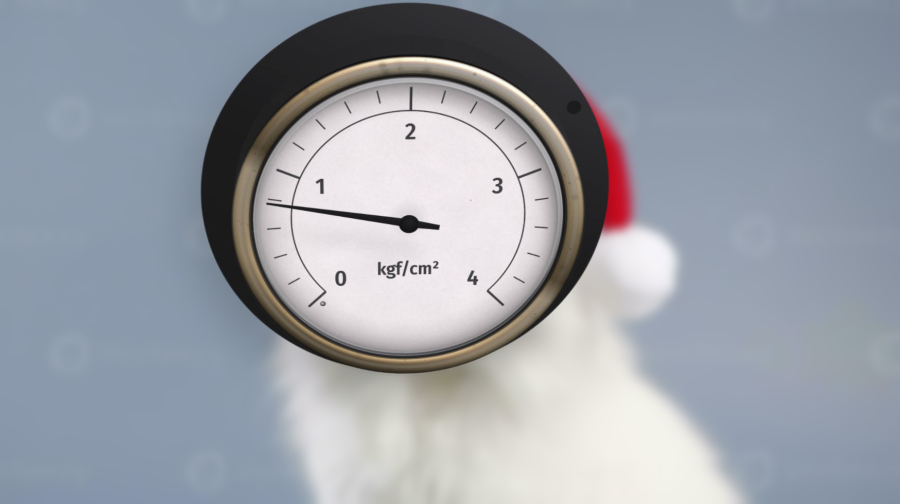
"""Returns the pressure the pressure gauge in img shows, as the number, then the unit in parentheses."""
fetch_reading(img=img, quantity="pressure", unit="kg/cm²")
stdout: 0.8 (kg/cm²)
